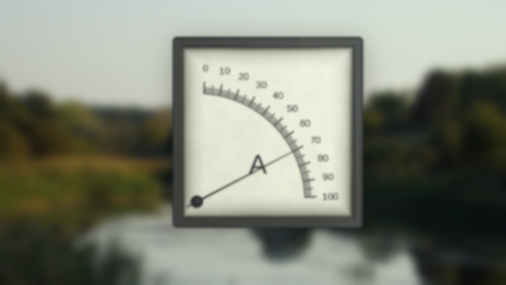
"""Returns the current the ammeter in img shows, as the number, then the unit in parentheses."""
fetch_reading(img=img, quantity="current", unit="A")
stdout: 70 (A)
